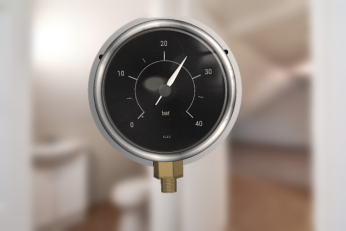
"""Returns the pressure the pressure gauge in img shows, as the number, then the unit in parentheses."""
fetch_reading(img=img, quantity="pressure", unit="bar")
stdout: 25 (bar)
